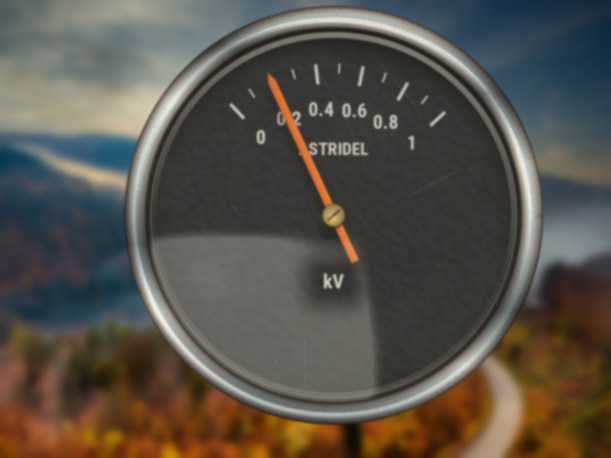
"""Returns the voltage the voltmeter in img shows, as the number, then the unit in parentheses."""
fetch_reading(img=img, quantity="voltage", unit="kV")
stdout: 0.2 (kV)
